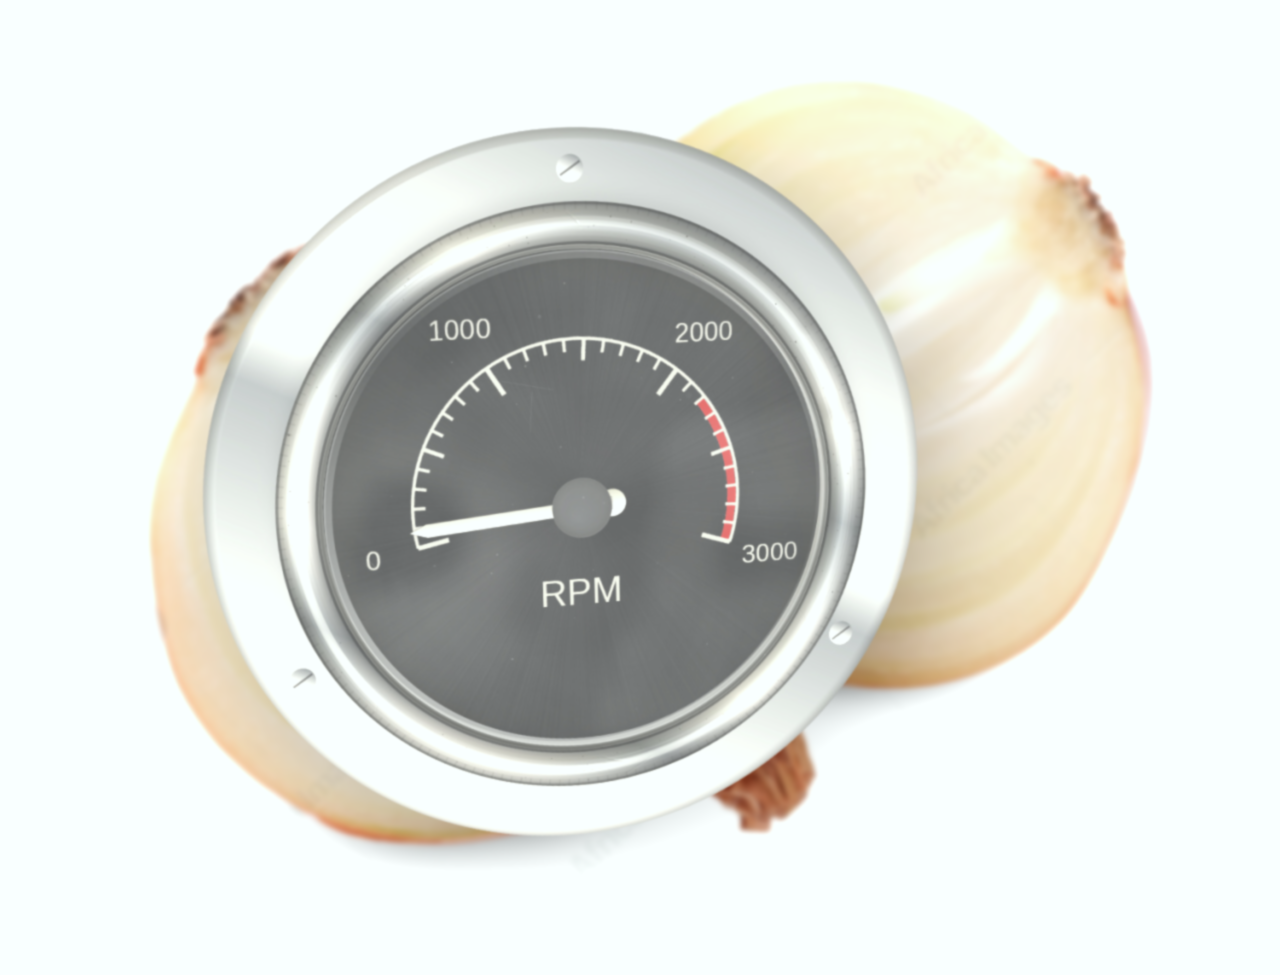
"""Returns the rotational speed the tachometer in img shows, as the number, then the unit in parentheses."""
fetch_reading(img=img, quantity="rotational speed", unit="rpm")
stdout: 100 (rpm)
